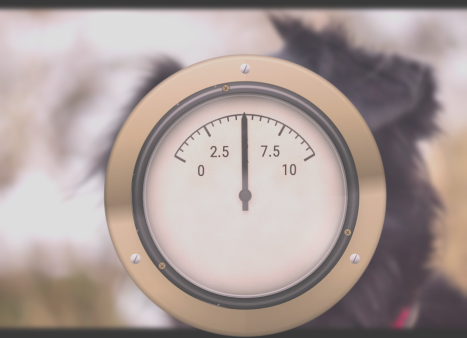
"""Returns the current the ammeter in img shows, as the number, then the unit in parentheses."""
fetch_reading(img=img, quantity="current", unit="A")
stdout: 5 (A)
